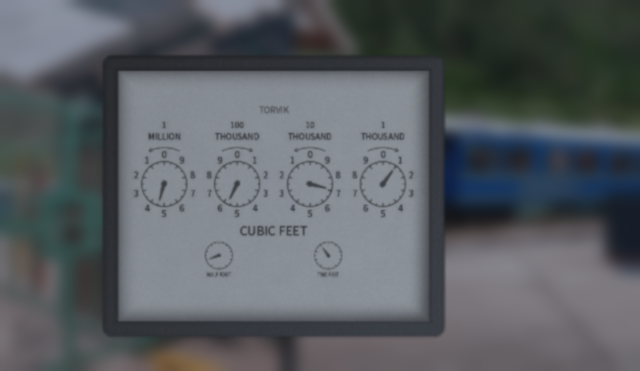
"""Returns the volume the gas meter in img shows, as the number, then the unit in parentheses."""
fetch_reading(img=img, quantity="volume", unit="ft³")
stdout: 457100 (ft³)
